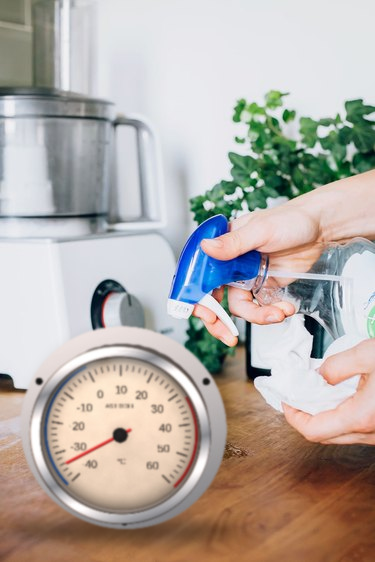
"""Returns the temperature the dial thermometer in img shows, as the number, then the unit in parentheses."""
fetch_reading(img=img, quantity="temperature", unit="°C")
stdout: -34 (°C)
